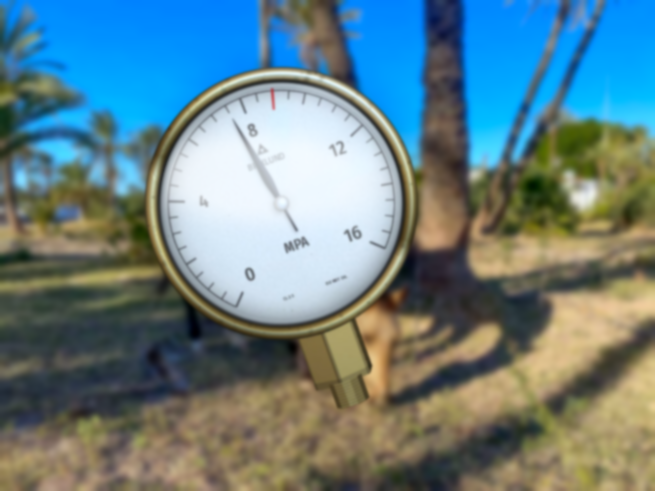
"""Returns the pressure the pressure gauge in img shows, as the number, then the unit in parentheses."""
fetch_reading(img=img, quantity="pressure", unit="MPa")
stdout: 7.5 (MPa)
